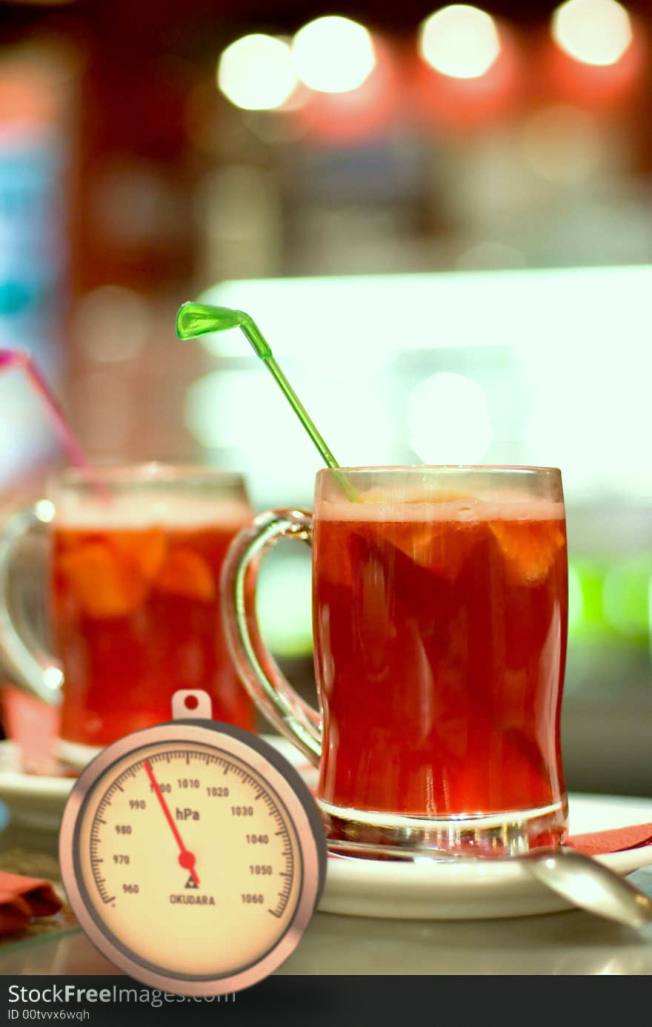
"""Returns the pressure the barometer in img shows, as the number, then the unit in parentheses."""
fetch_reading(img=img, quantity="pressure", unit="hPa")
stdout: 1000 (hPa)
